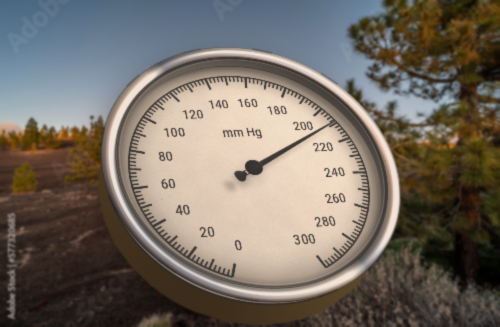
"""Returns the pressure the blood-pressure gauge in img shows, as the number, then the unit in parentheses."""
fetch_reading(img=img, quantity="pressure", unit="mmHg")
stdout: 210 (mmHg)
